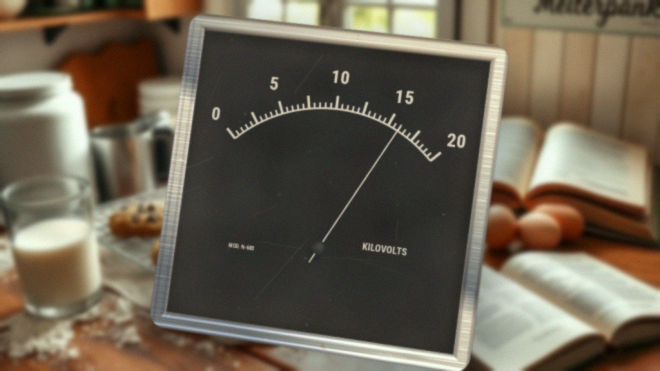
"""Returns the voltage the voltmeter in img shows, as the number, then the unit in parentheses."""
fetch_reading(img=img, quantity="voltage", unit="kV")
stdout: 16 (kV)
